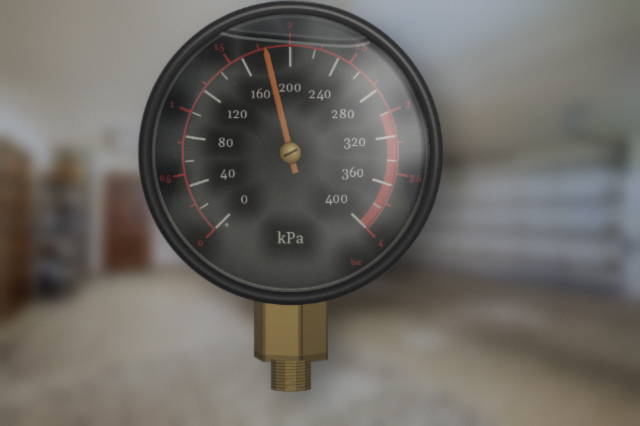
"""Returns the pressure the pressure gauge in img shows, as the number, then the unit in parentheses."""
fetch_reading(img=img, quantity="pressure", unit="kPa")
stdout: 180 (kPa)
